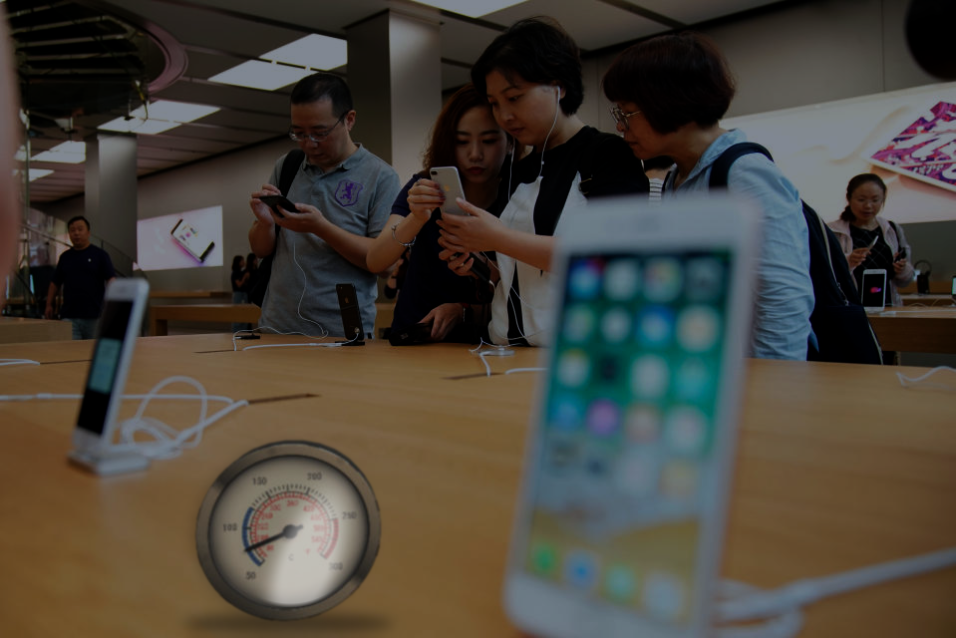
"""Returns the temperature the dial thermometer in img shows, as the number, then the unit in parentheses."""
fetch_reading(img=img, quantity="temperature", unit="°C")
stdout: 75 (°C)
